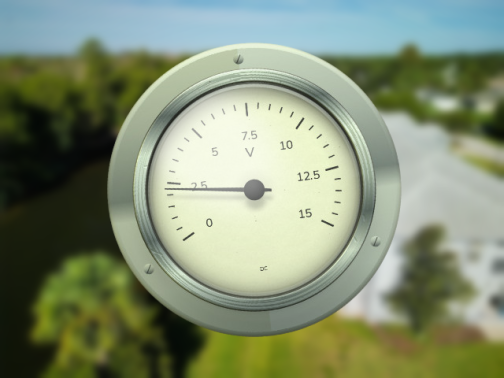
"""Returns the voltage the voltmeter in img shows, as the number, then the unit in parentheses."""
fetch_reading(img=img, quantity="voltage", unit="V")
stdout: 2.25 (V)
